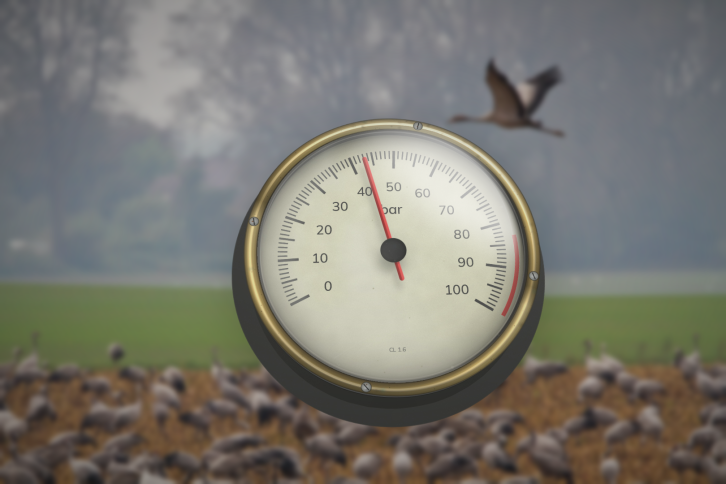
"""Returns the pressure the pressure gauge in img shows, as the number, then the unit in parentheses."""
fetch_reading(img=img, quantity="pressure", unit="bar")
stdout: 43 (bar)
